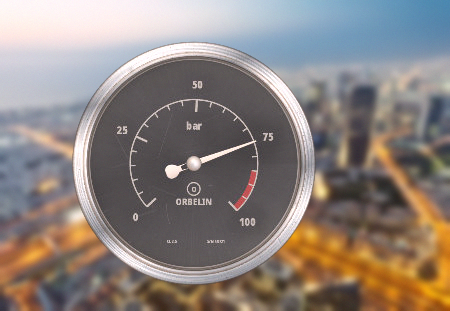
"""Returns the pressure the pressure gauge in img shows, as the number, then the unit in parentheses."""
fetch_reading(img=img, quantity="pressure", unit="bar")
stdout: 75 (bar)
